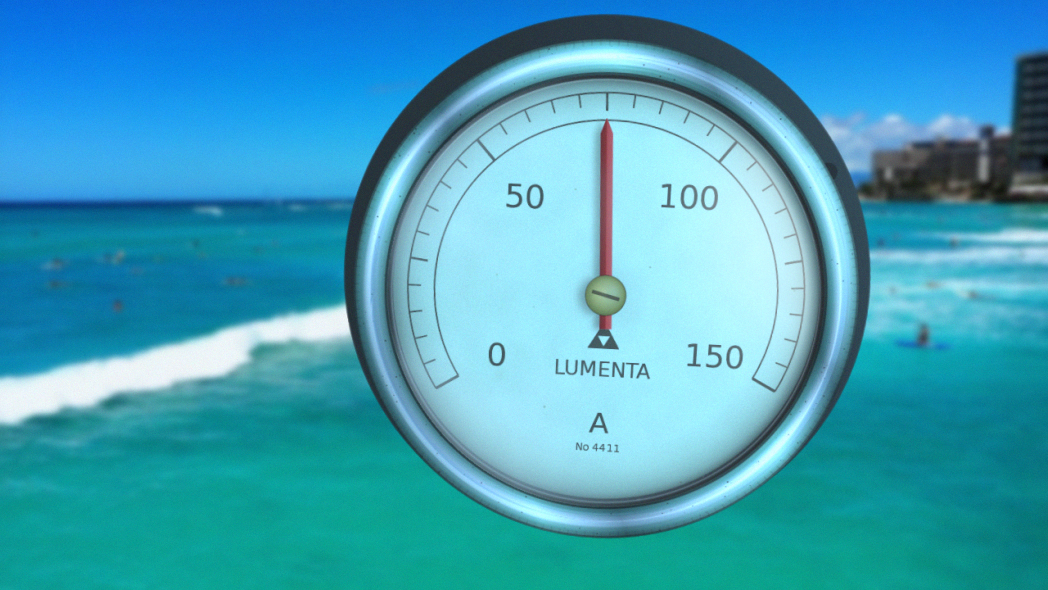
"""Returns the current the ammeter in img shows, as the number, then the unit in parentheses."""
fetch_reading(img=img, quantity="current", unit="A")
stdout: 75 (A)
